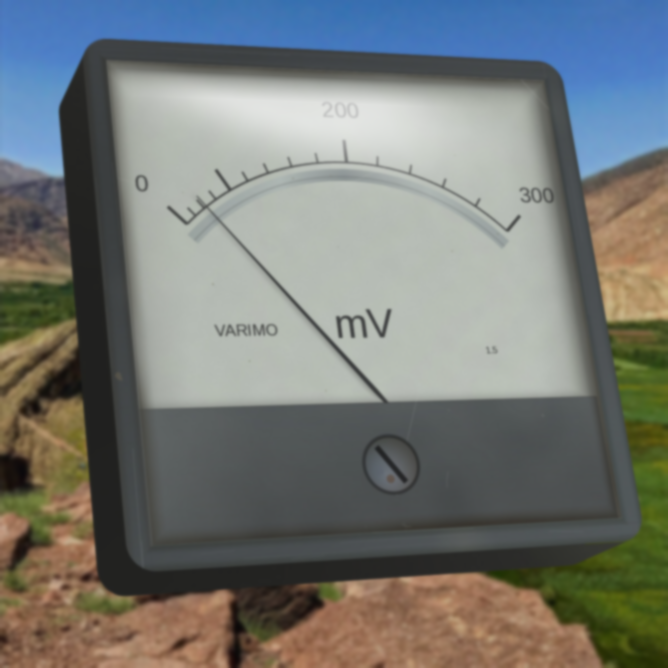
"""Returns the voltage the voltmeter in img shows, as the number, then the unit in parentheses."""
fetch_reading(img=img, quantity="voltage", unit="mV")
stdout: 60 (mV)
